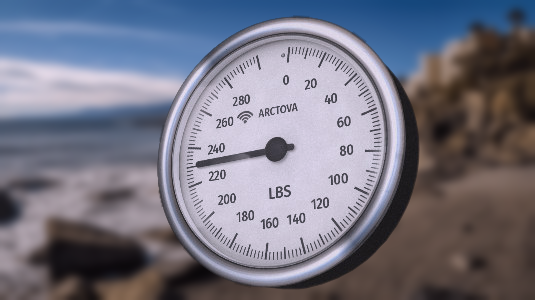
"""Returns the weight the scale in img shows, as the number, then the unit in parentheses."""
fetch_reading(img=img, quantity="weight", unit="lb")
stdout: 230 (lb)
